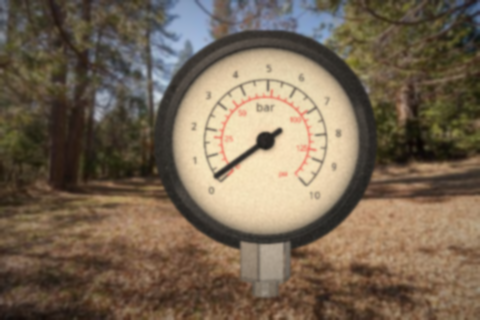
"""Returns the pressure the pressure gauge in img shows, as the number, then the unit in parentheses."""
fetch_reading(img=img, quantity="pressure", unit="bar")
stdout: 0.25 (bar)
